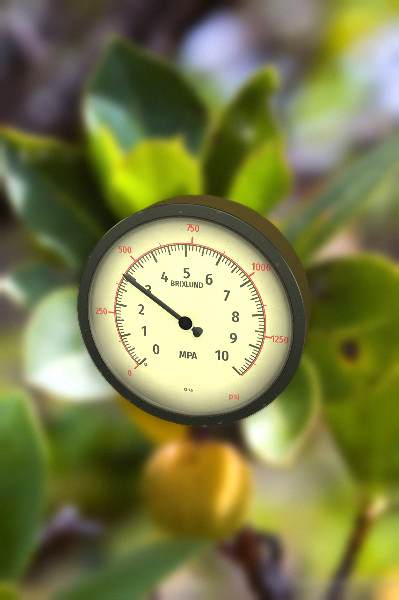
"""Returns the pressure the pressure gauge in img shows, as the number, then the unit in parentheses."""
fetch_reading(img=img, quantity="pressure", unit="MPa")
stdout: 3 (MPa)
